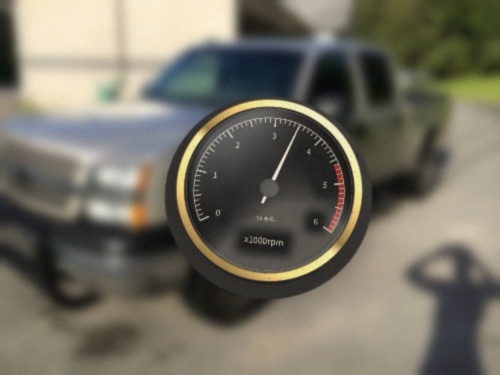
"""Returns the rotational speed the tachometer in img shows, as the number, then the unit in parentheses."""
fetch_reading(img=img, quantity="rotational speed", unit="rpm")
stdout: 3500 (rpm)
